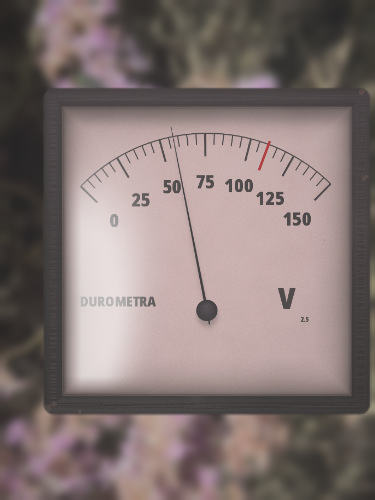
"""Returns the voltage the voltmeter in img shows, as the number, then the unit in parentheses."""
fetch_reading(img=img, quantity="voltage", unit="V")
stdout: 57.5 (V)
